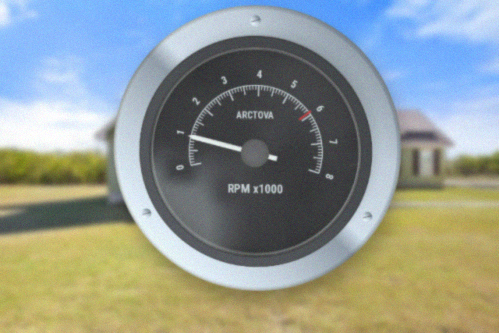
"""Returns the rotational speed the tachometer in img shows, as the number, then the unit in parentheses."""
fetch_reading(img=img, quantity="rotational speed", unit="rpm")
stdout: 1000 (rpm)
